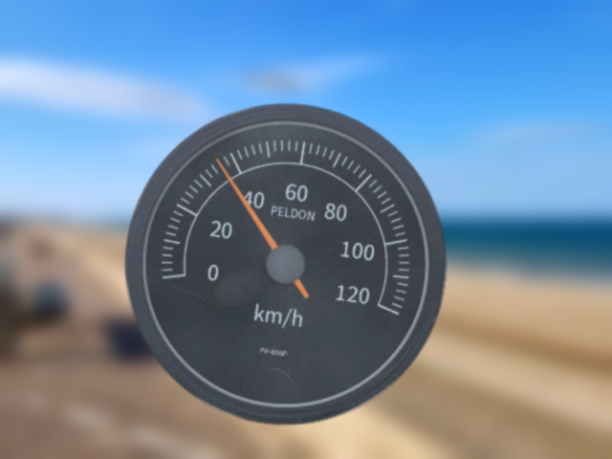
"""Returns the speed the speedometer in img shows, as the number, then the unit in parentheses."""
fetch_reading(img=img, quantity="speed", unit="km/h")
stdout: 36 (km/h)
